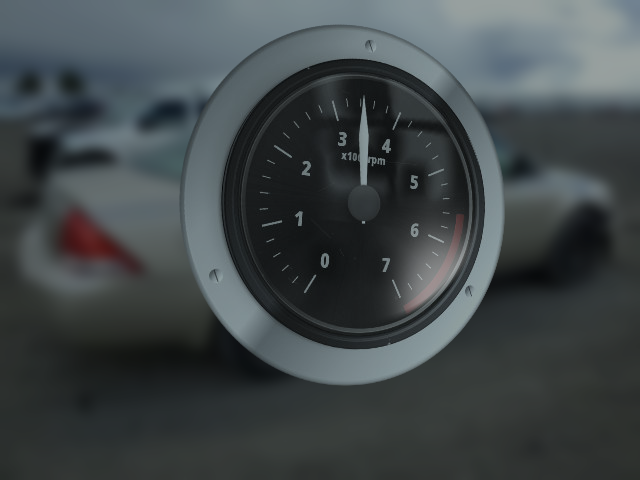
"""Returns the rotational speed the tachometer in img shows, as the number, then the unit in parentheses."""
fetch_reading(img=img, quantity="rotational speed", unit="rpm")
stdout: 3400 (rpm)
